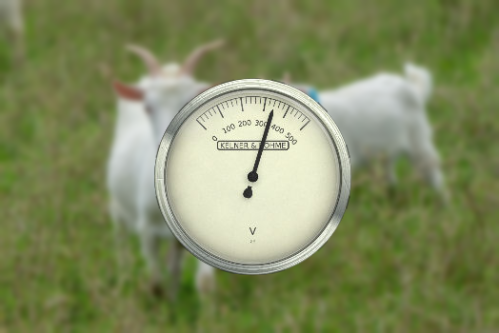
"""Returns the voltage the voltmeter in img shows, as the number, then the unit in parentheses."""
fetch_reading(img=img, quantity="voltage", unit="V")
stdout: 340 (V)
